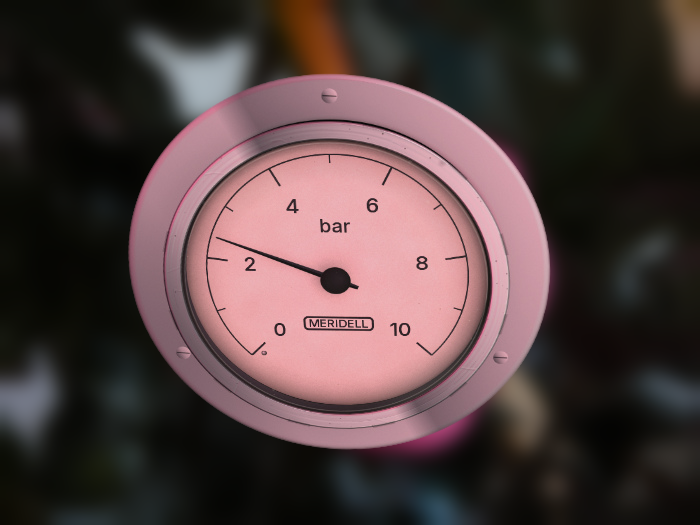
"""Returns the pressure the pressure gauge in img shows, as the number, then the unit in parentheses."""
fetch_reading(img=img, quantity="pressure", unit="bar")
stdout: 2.5 (bar)
